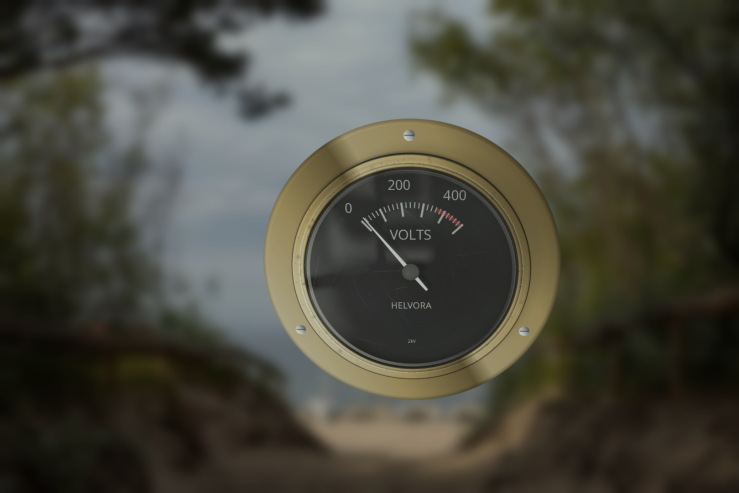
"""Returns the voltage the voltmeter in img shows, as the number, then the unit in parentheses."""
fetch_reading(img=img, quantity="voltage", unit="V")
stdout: 20 (V)
